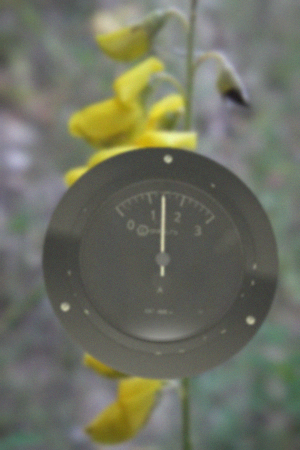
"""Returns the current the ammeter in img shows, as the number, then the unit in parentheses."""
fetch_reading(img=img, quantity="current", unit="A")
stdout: 1.4 (A)
